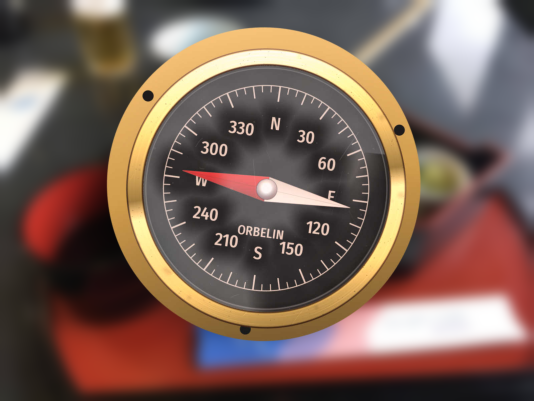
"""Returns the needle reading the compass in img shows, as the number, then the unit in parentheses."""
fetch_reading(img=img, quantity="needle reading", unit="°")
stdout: 275 (°)
